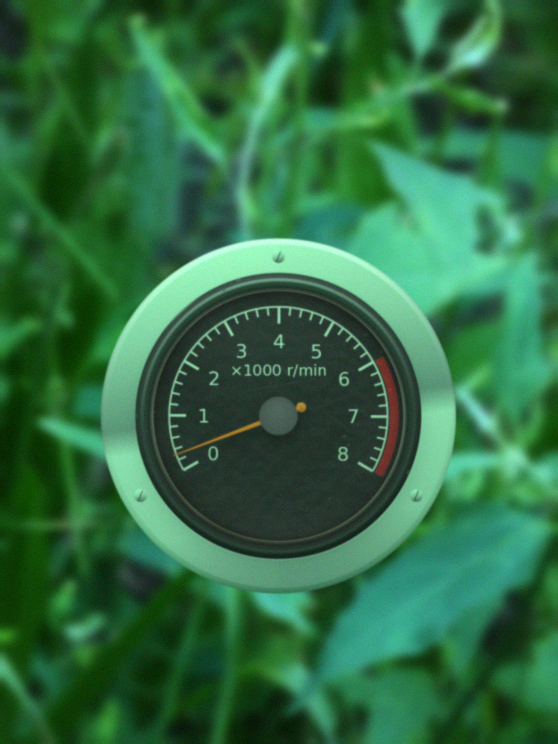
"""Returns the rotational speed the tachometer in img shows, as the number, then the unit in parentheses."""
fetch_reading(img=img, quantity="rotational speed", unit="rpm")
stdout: 300 (rpm)
